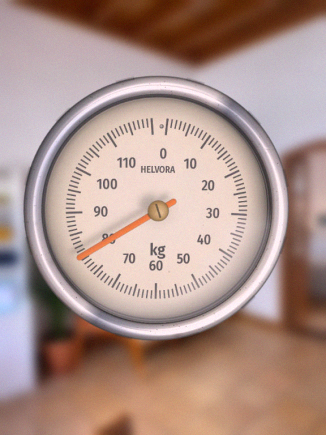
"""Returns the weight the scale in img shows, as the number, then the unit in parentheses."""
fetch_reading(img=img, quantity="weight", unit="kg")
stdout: 80 (kg)
